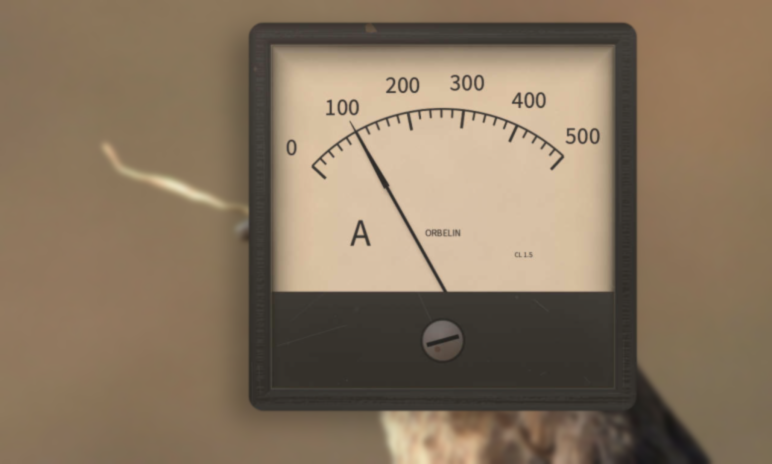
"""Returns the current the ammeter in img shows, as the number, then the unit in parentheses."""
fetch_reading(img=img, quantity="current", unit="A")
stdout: 100 (A)
